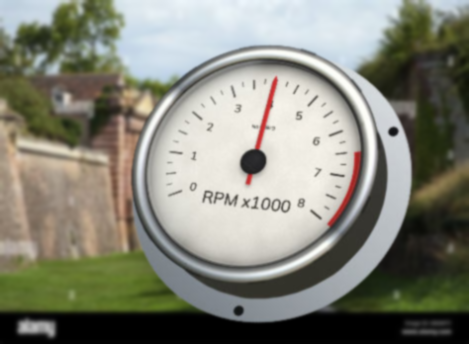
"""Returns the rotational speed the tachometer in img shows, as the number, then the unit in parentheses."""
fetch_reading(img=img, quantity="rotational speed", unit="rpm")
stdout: 4000 (rpm)
